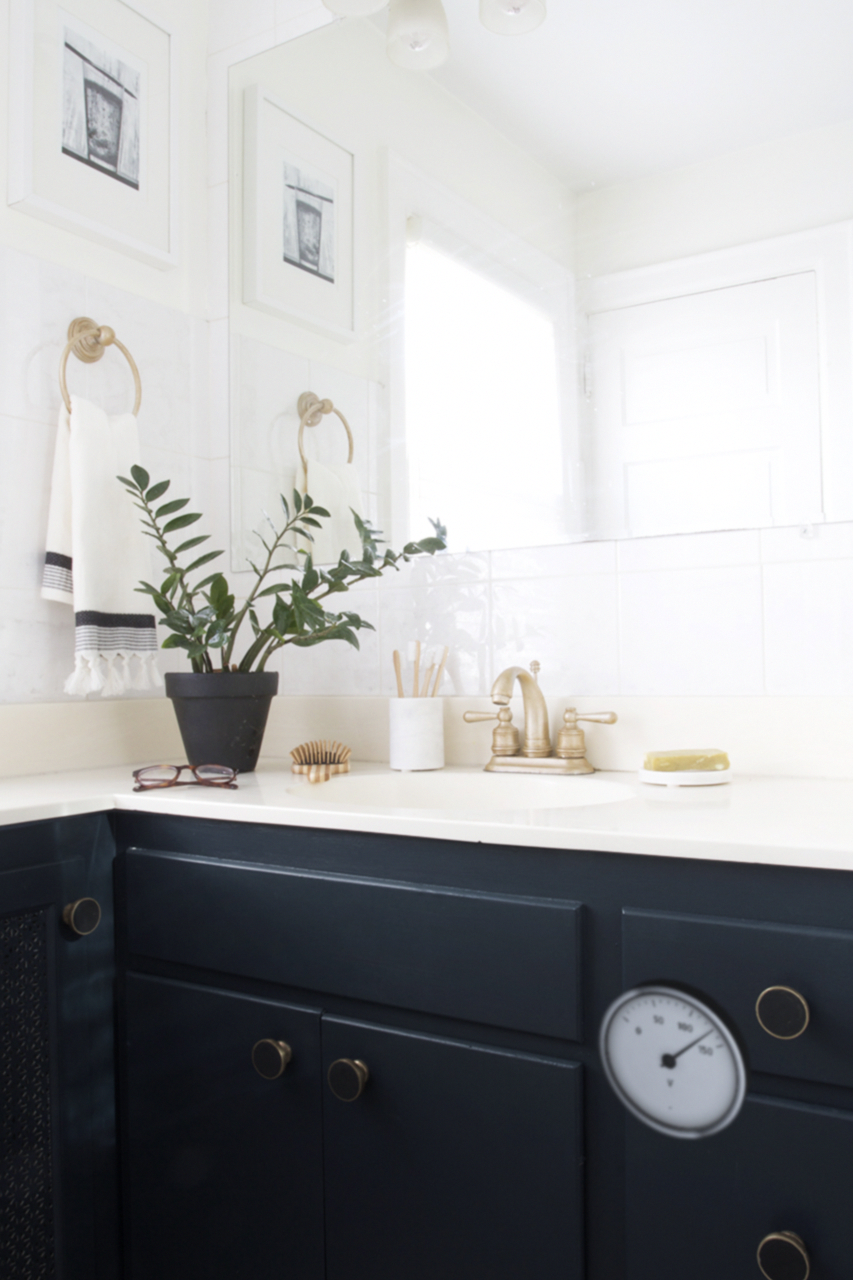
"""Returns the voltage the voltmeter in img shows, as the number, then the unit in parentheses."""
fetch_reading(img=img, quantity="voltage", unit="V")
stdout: 130 (V)
